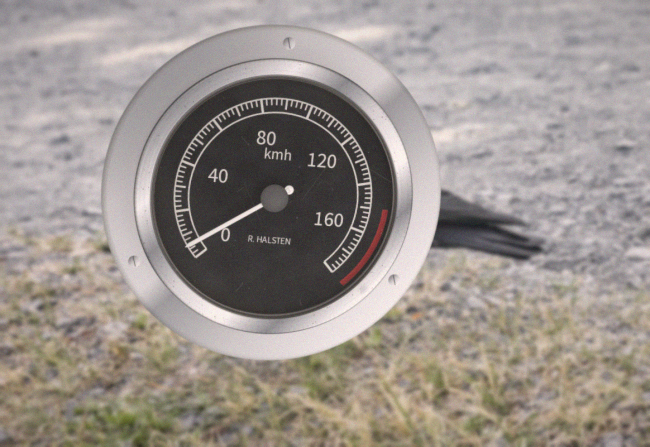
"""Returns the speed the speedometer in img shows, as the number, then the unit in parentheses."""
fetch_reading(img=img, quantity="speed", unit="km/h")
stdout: 6 (km/h)
